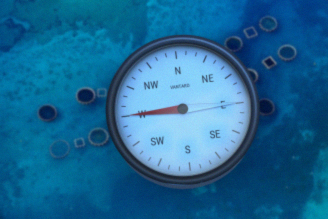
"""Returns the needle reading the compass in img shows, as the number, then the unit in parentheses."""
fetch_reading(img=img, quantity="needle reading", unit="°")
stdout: 270 (°)
